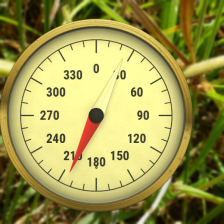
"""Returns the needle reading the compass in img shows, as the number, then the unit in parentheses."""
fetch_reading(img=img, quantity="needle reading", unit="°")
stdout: 205 (°)
